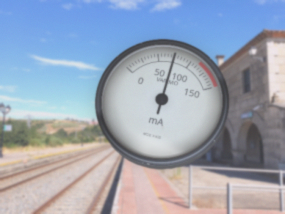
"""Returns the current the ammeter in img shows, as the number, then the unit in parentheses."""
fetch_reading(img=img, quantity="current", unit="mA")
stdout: 75 (mA)
